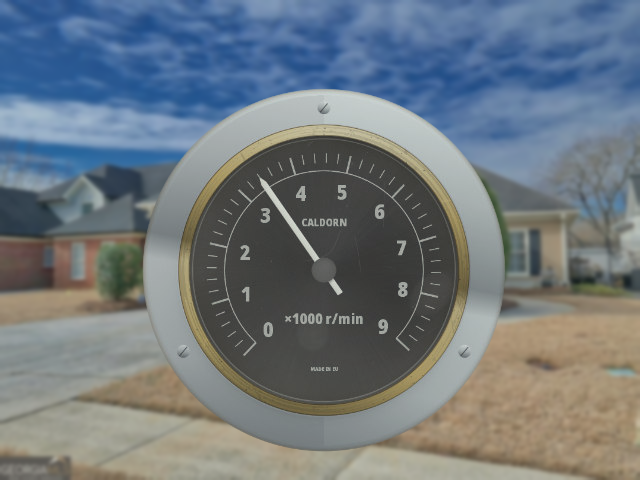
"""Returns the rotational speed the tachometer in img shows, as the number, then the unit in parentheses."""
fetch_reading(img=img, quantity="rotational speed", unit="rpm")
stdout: 3400 (rpm)
